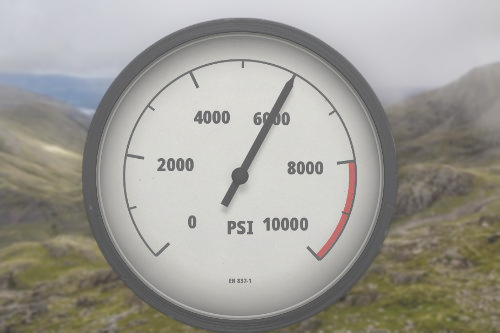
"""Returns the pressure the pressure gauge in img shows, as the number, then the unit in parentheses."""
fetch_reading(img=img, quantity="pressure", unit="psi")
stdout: 6000 (psi)
